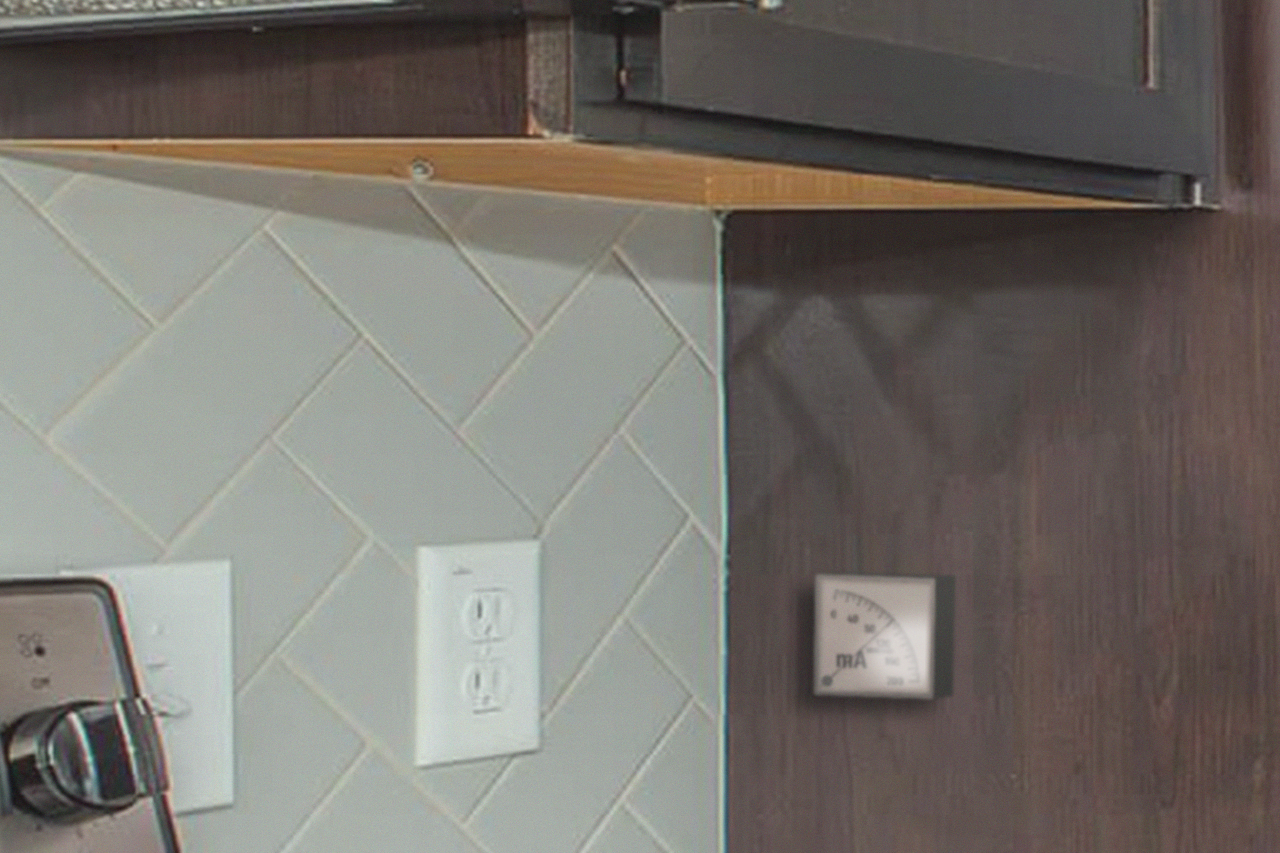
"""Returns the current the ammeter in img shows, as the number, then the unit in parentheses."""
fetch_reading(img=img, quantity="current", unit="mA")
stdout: 100 (mA)
